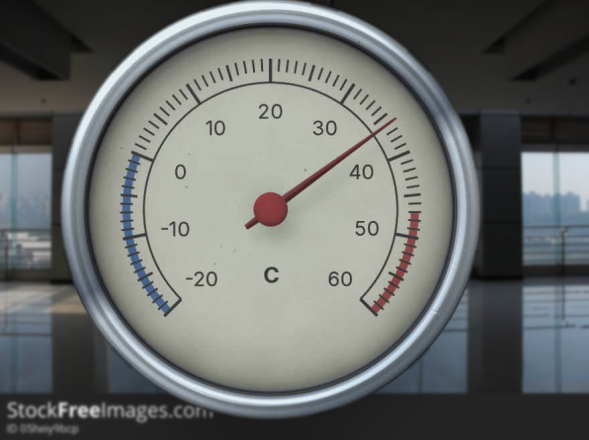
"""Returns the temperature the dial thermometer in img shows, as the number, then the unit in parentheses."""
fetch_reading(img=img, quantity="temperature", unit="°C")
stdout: 36 (°C)
